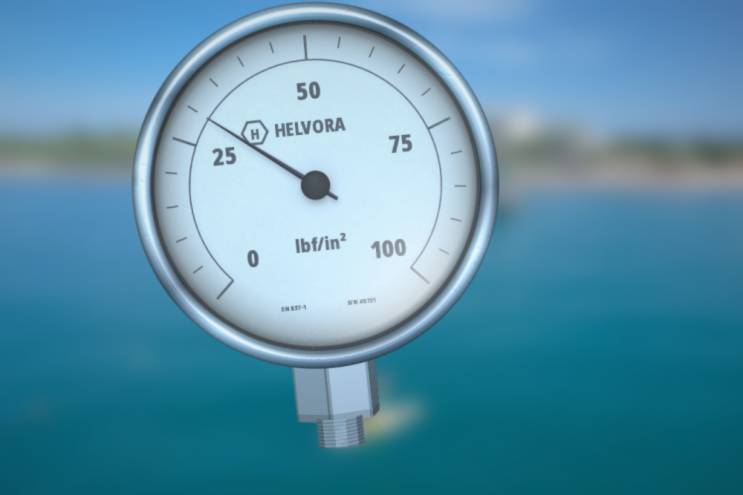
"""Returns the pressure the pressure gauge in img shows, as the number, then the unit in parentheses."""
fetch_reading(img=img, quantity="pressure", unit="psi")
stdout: 30 (psi)
